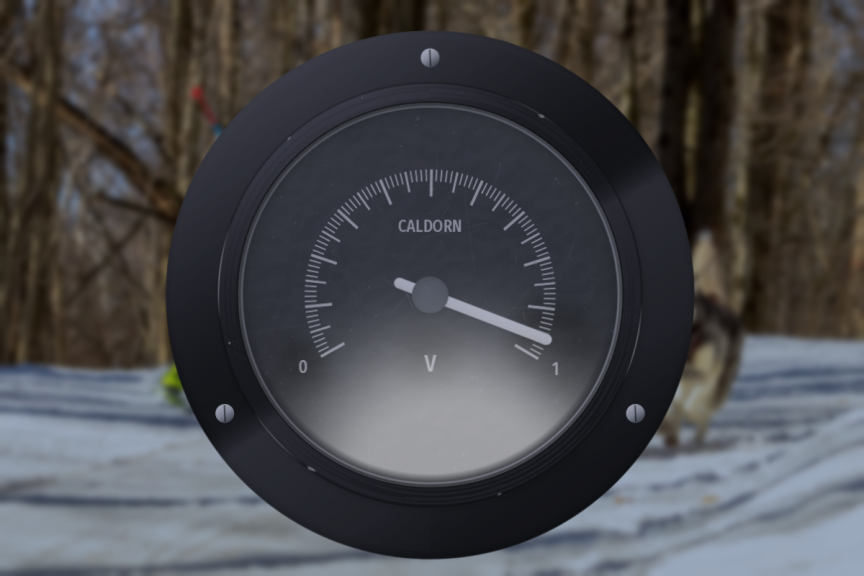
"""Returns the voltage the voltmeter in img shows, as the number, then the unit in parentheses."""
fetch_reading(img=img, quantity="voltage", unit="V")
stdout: 0.96 (V)
